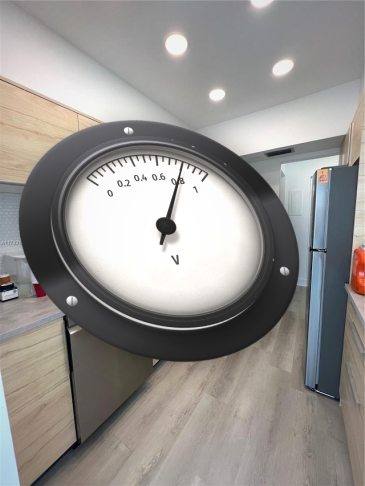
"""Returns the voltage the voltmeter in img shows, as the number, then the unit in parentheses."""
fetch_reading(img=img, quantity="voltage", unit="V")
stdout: 0.8 (V)
